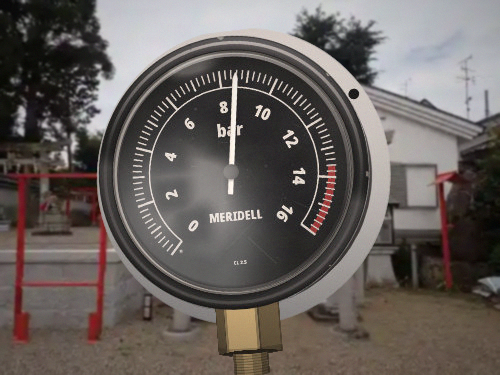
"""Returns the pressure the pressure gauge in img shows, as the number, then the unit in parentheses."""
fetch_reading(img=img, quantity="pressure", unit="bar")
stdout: 8.6 (bar)
